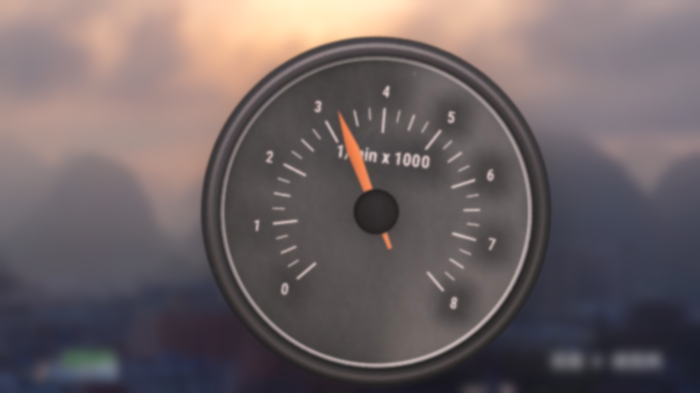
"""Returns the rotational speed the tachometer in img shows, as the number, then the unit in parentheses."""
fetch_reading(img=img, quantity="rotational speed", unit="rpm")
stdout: 3250 (rpm)
